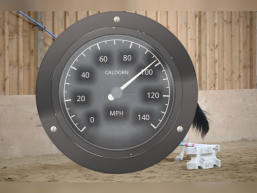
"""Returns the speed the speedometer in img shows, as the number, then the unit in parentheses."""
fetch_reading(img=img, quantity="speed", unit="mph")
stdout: 97.5 (mph)
